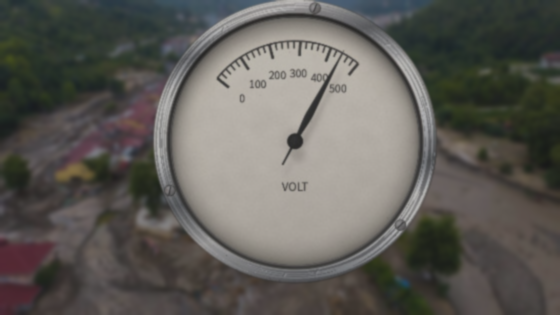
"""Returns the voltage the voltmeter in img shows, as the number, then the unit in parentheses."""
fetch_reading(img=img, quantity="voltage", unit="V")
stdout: 440 (V)
